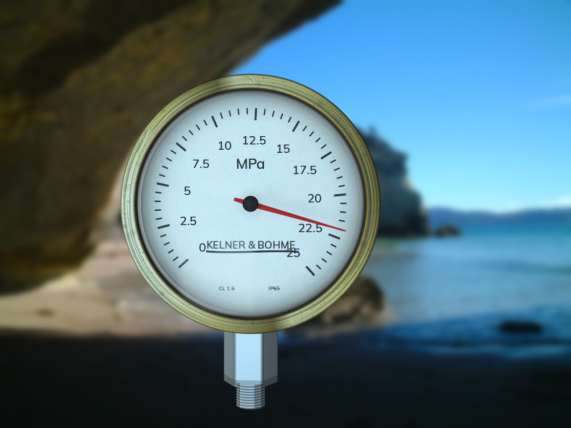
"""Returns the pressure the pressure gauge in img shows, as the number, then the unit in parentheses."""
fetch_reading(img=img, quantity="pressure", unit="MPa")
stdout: 22 (MPa)
